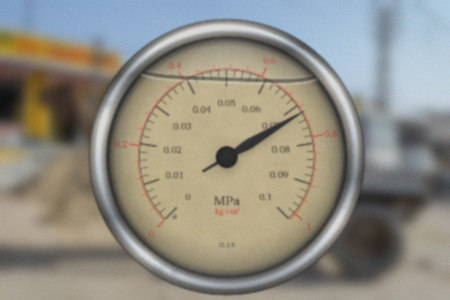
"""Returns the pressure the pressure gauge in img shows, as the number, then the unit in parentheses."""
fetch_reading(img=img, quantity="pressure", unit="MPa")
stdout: 0.072 (MPa)
